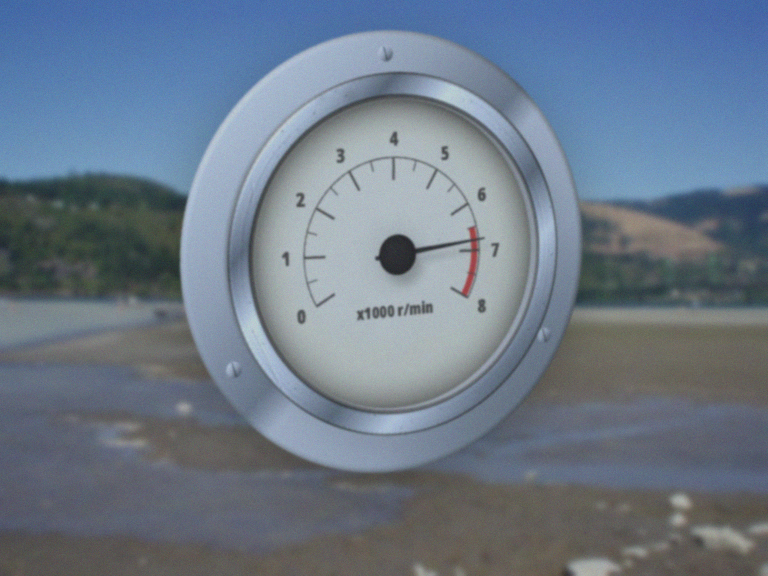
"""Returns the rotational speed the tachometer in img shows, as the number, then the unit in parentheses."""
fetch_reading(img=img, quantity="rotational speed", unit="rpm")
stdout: 6750 (rpm)
